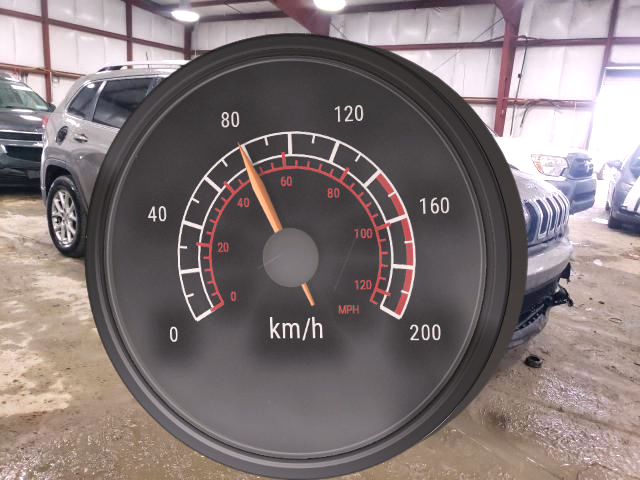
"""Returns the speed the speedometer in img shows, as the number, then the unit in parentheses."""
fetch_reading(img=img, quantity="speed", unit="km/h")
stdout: 80 (km/h)
